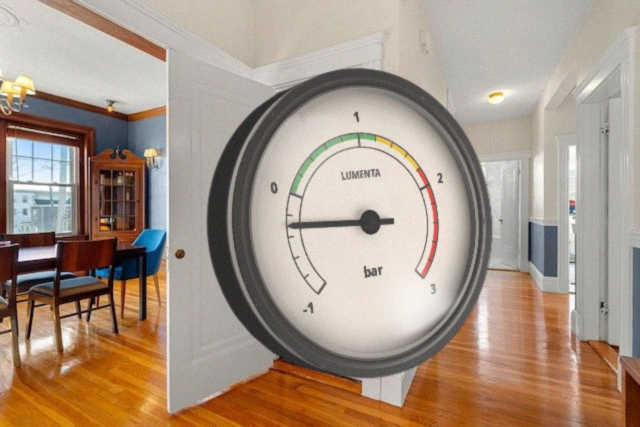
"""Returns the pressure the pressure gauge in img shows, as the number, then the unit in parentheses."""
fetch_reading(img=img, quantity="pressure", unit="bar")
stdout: -0.3 (bar)
